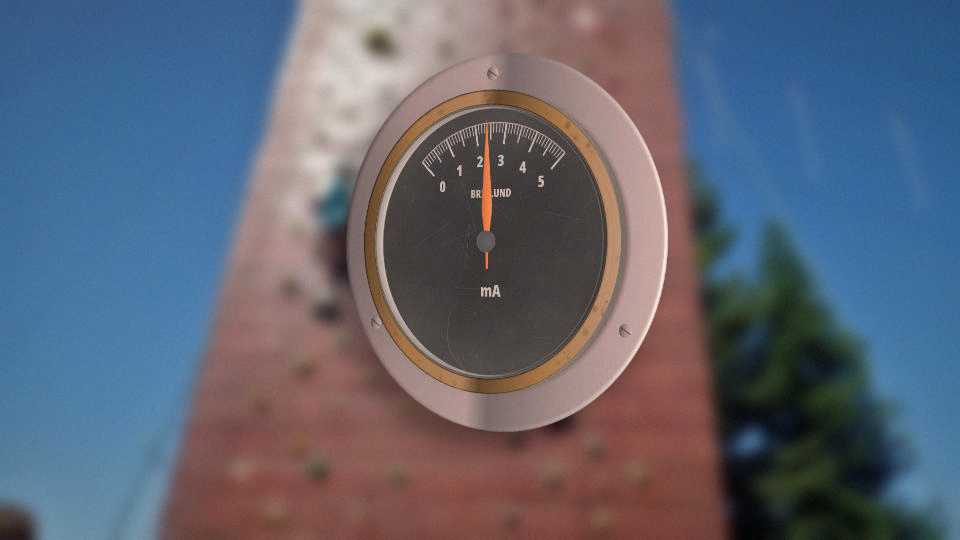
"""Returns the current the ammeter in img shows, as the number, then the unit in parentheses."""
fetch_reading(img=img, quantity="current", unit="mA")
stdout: 2.5 (mA)
